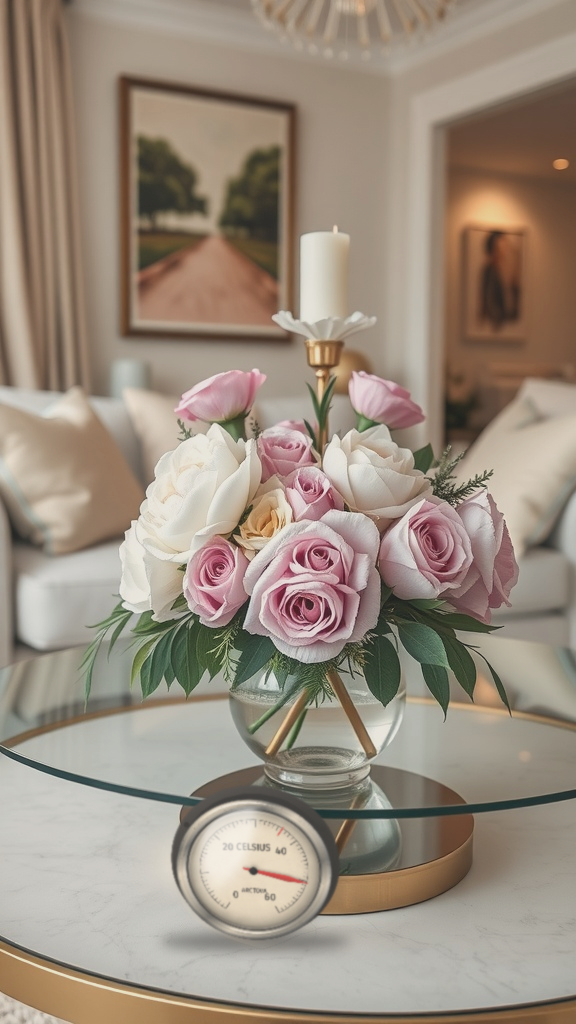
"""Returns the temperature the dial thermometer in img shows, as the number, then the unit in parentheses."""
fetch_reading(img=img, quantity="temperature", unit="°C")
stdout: 50 (°C)
